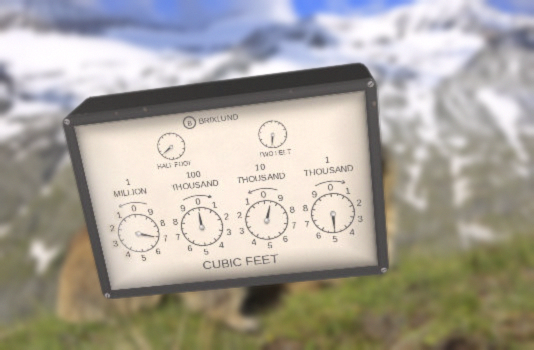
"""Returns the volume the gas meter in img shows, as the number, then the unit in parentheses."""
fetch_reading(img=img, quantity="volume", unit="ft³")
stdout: 699500 (ft³)
